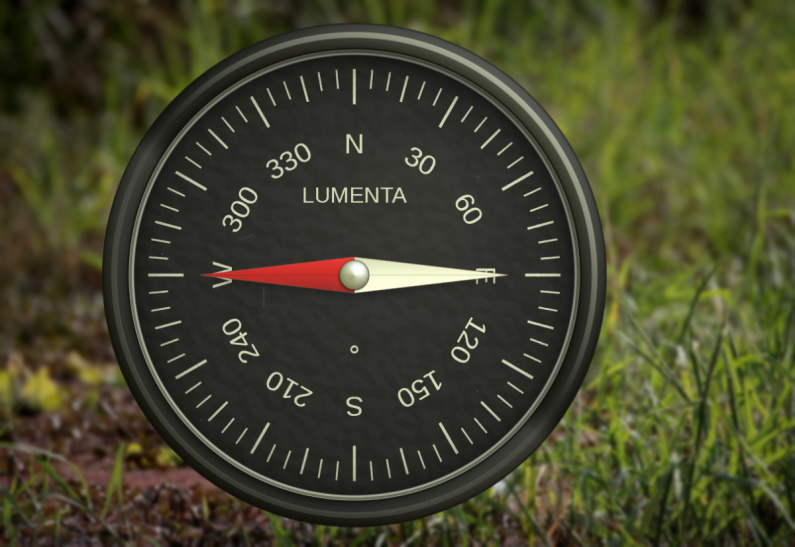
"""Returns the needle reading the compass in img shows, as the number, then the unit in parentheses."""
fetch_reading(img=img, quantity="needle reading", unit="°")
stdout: 270 (°)
